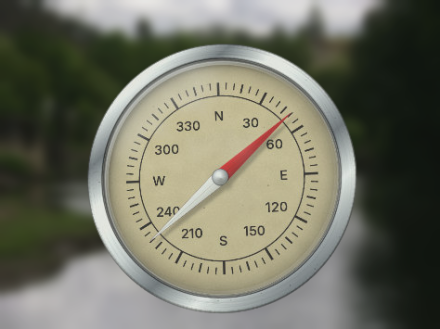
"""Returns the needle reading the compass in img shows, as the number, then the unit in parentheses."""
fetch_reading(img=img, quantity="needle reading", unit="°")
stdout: 50 (°)
